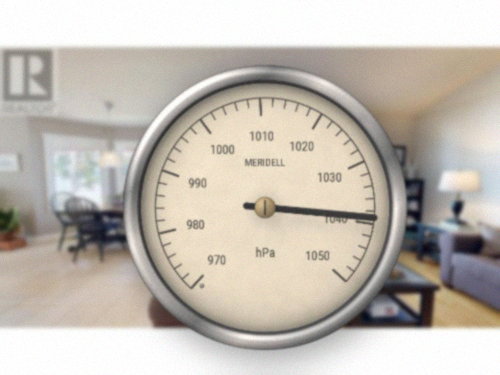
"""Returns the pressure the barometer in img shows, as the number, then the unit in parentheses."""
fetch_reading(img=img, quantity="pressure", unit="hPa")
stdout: 1039 (hPa)
